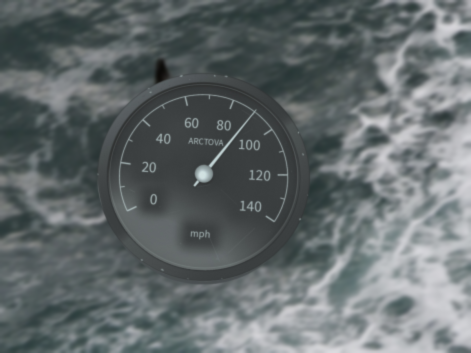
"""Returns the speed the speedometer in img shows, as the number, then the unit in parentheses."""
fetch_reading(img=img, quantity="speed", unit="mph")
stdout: 90 (mph)
